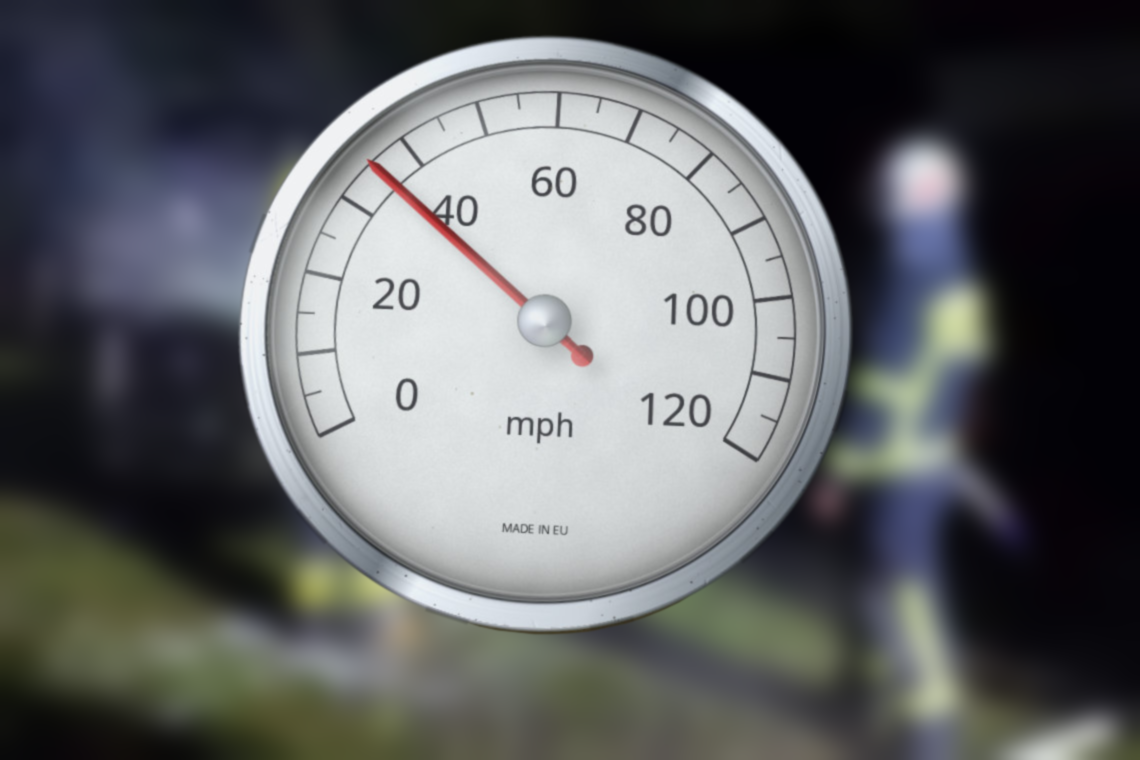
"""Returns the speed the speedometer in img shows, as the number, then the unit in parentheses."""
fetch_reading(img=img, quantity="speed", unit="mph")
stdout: 35 (mph)
